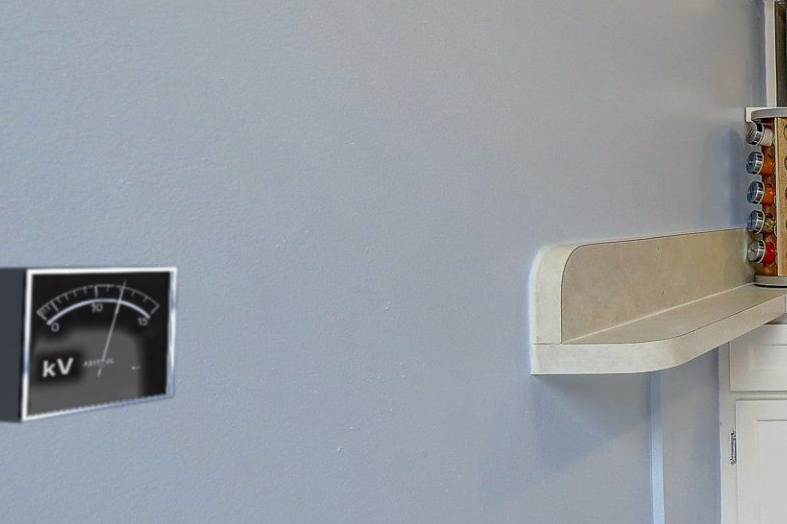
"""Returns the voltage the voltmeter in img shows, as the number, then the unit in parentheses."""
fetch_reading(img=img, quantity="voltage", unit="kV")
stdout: 12 (kV)
